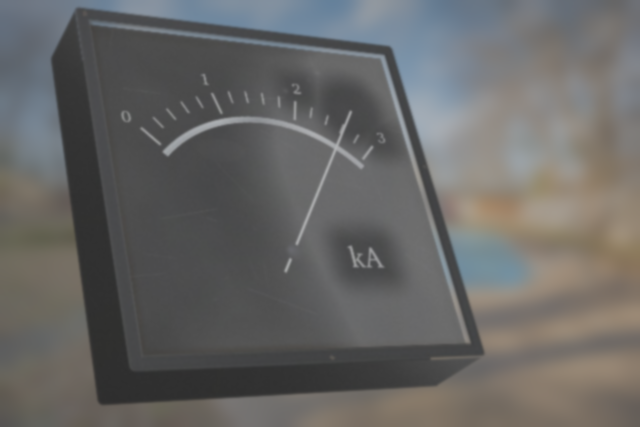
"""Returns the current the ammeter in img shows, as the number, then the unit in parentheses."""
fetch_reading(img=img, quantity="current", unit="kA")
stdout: 2.6 (kA)
